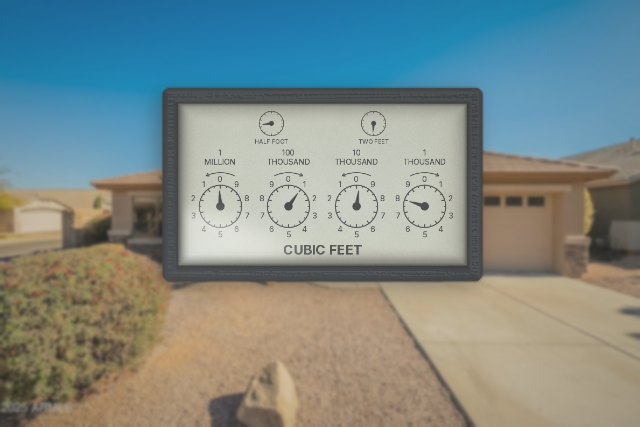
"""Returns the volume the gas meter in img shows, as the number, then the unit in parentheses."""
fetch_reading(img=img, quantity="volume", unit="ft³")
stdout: 9800 (ft³)
